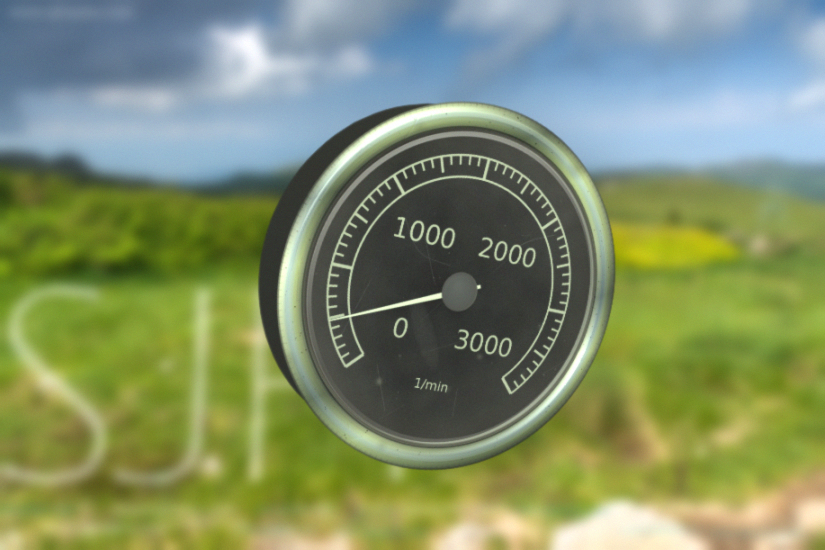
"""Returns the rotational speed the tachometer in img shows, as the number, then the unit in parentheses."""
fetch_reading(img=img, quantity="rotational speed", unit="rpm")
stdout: 250 (rpm)
